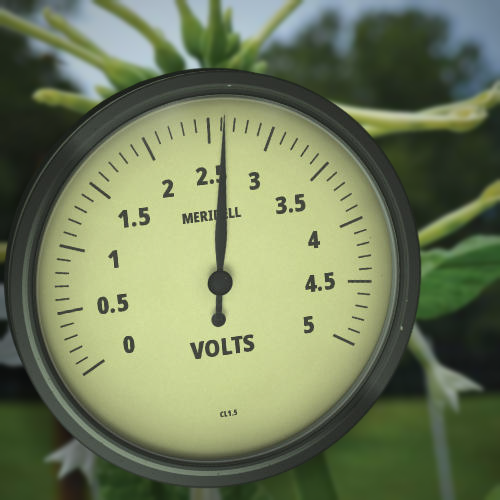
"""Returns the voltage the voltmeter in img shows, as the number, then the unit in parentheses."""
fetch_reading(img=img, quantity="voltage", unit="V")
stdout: 2.6 (V)
